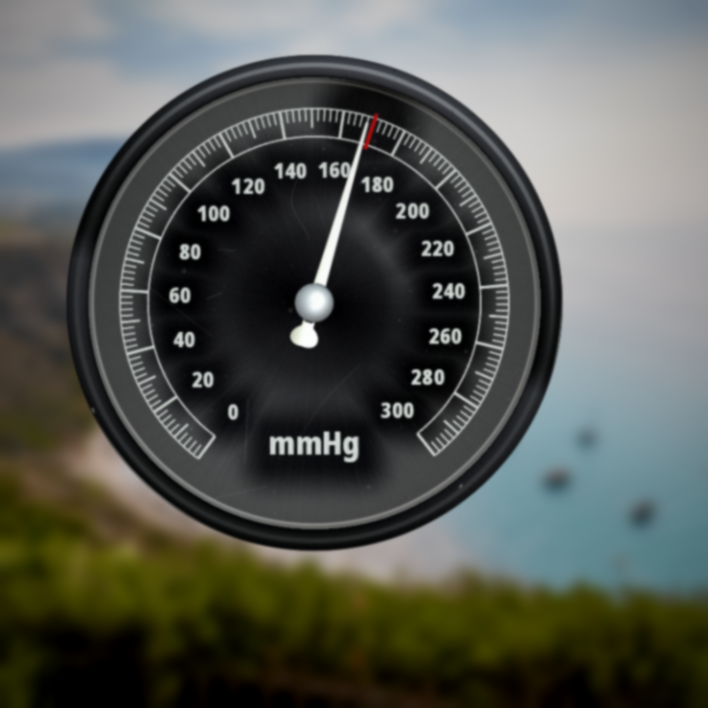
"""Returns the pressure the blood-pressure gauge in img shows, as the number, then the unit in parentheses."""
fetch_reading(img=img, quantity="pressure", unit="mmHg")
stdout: 168 (mmHg)
